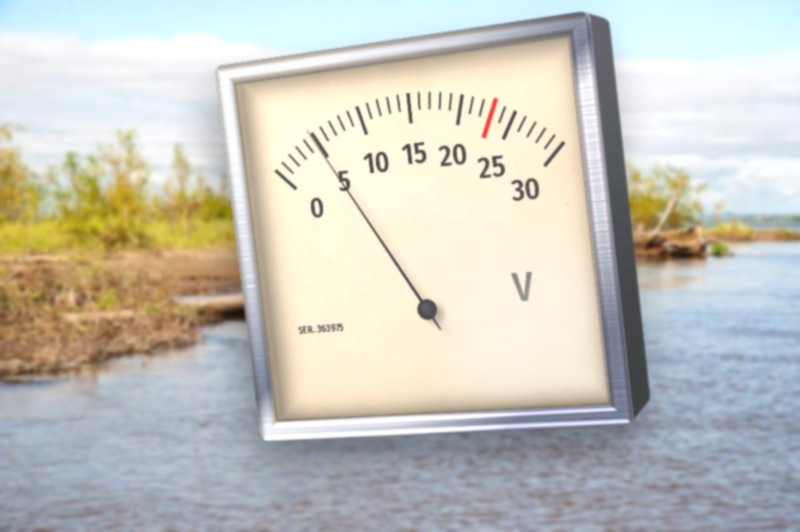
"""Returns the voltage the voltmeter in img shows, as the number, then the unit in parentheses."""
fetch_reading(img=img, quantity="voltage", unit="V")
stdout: 5 (V)
